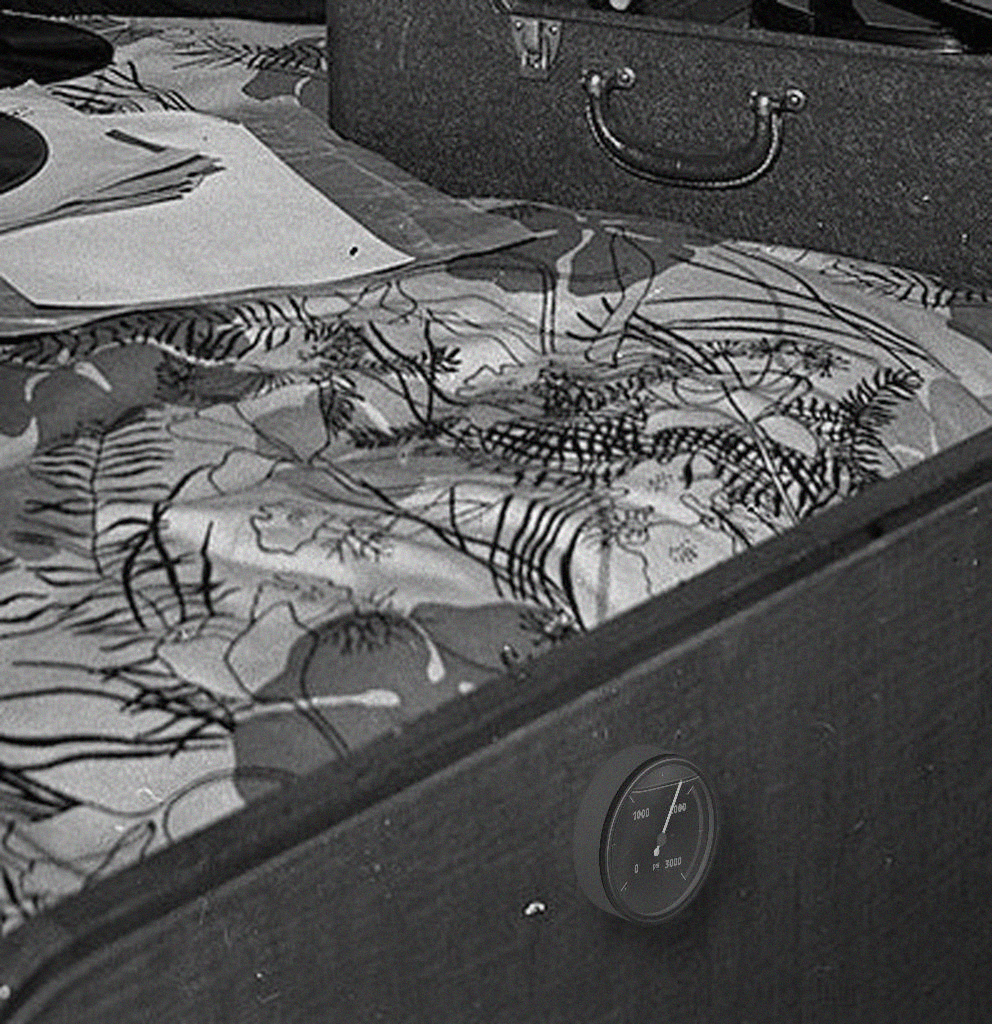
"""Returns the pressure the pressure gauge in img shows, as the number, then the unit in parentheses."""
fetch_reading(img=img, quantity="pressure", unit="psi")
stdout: 1750 (psi)
